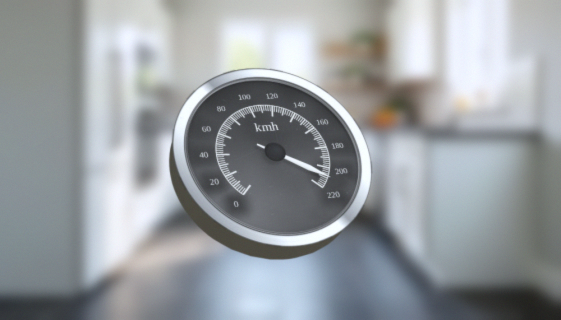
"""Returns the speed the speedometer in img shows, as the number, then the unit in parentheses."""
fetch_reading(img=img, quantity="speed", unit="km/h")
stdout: 210 (km/h)
